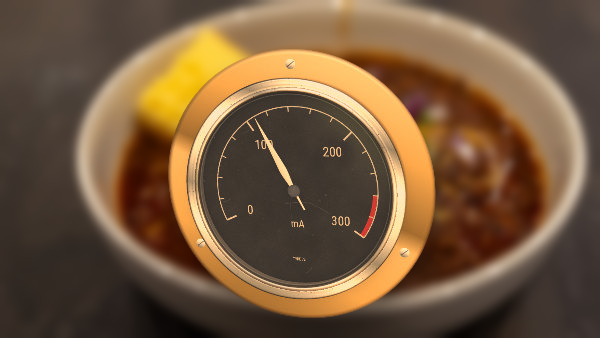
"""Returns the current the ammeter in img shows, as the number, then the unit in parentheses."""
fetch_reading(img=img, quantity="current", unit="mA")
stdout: 110 (mA)
